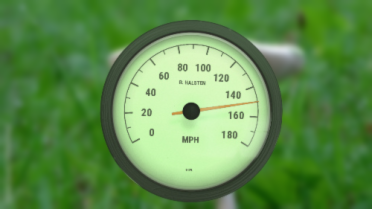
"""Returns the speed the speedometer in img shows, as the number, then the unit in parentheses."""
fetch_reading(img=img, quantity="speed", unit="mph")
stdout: 150 (mph)
